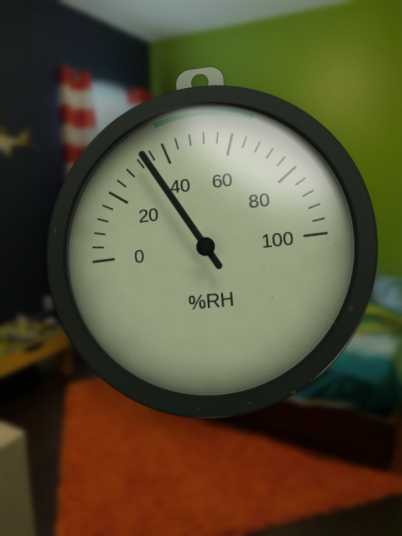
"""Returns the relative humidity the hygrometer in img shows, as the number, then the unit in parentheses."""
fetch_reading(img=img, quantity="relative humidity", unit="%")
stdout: 34 (%)
